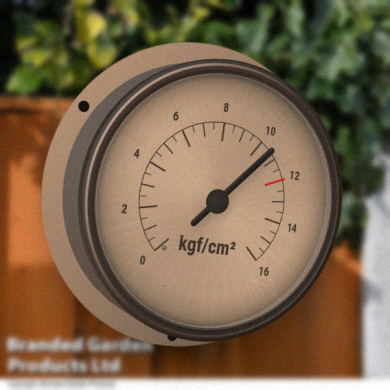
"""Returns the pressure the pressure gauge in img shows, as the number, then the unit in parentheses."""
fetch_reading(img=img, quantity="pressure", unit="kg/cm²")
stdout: 10.5 (kg/cm²)
